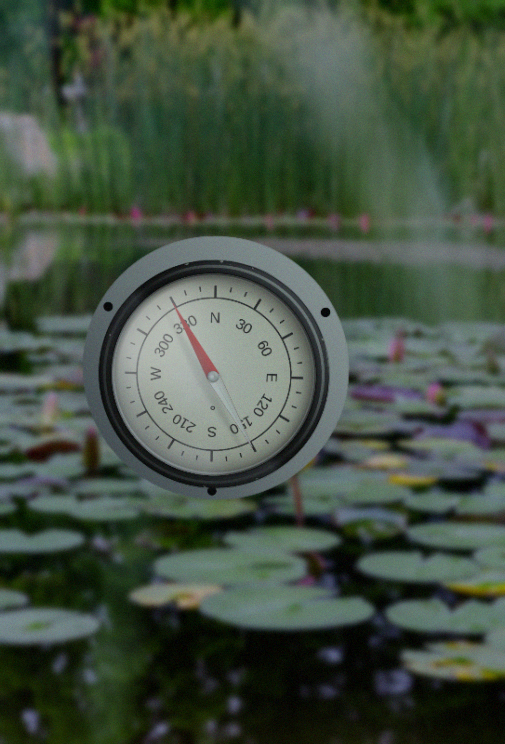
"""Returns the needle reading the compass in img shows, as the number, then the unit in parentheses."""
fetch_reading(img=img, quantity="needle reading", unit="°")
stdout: 330 (°)
